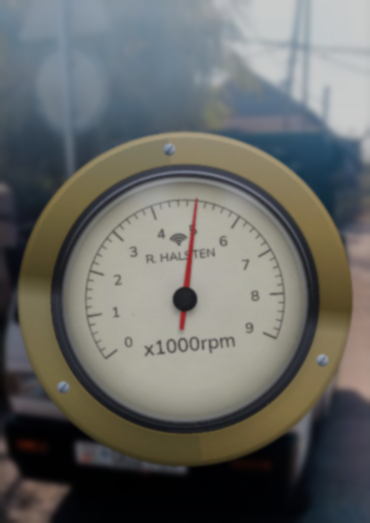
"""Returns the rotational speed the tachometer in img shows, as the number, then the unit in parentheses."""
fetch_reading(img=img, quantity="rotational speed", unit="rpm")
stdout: 5000 (rpm)
